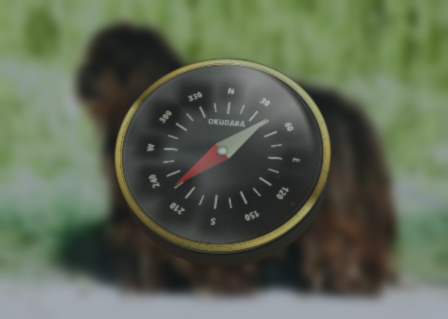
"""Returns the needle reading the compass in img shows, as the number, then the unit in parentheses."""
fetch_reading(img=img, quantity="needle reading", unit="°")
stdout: 225 (°)
